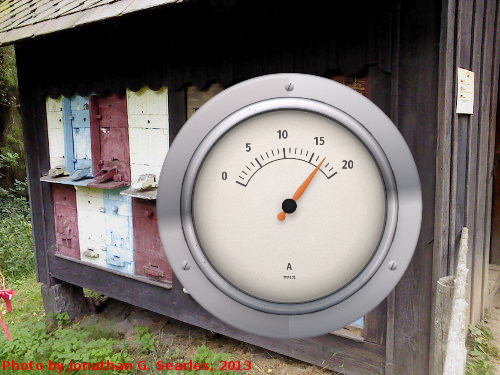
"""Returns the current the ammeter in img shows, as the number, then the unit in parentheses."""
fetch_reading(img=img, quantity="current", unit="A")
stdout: 17 (A)
